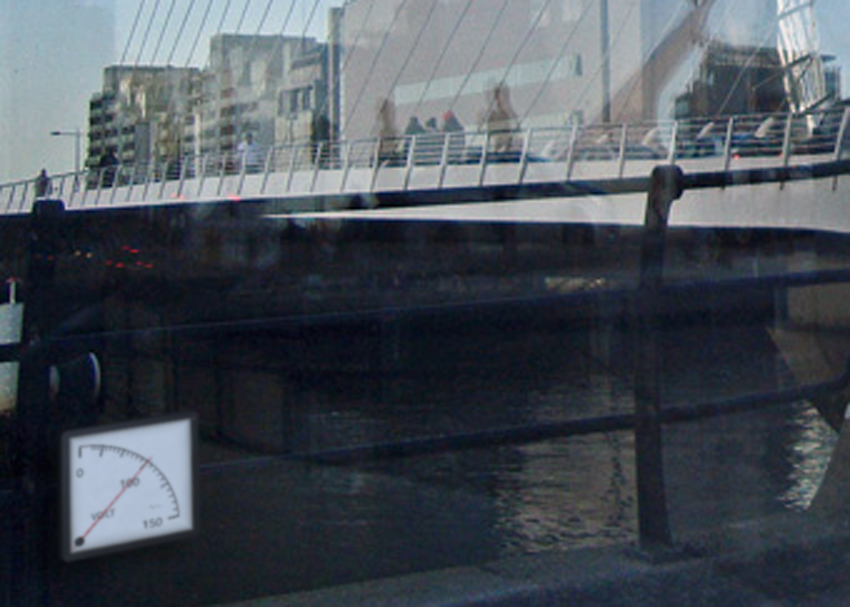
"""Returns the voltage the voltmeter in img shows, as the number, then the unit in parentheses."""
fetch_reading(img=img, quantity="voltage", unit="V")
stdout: 100 (V)
